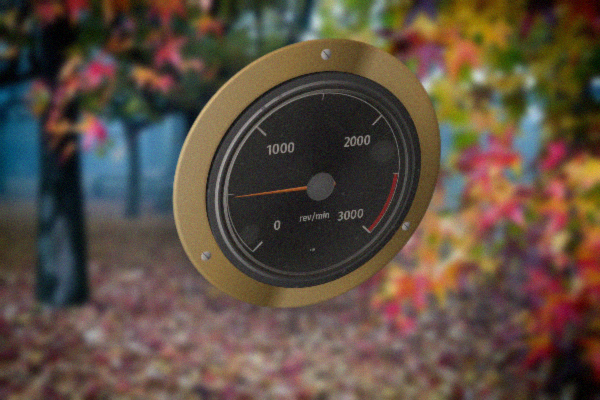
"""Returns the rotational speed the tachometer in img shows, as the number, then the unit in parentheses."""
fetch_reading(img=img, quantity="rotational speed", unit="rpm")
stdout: 500 (rpm)
